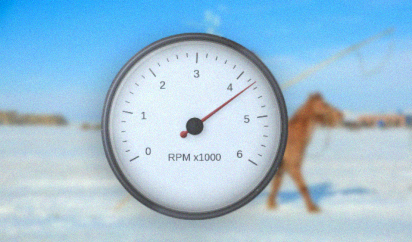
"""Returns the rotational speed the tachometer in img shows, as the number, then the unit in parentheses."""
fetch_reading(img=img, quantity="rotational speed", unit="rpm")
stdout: 4300 (rpm)
